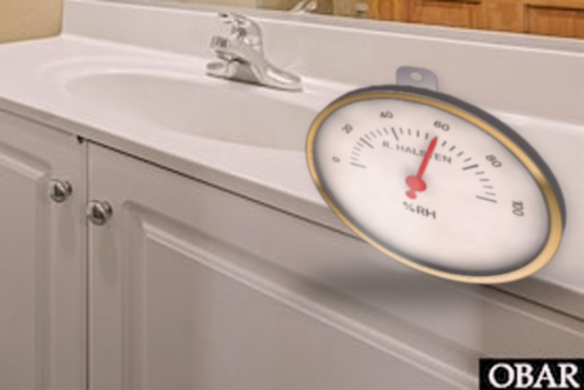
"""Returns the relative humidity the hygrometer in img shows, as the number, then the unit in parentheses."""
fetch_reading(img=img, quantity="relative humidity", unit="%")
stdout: 60 (%)
